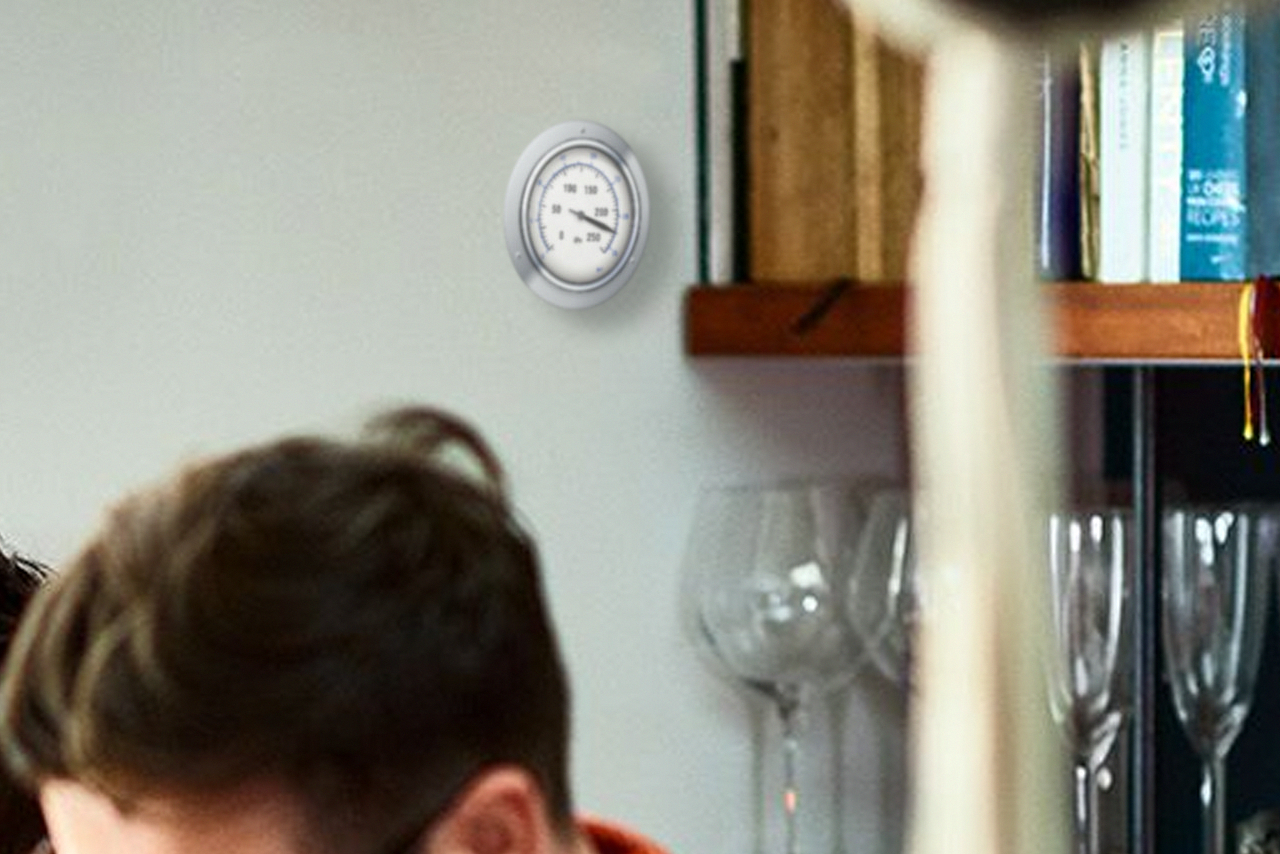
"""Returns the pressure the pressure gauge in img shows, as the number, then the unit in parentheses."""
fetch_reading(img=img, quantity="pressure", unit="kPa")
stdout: 225 (kPa)
